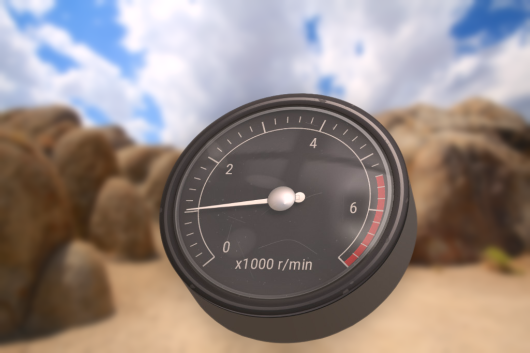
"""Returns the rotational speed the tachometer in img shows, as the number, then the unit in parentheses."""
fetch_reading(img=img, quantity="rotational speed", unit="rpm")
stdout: 1000 (rpm)
